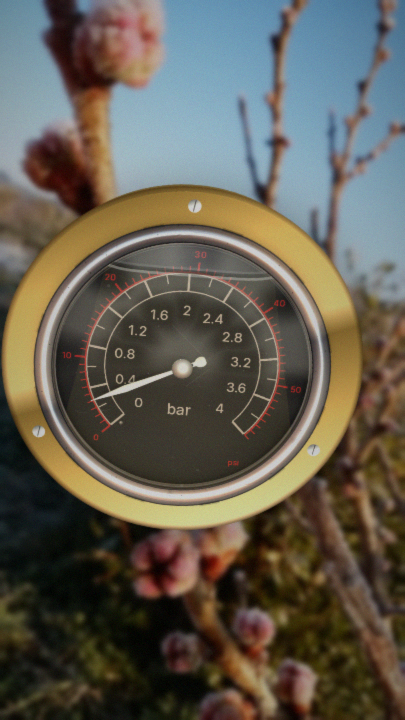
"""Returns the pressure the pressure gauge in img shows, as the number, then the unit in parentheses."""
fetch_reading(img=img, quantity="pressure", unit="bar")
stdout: 0.3 (bar)
